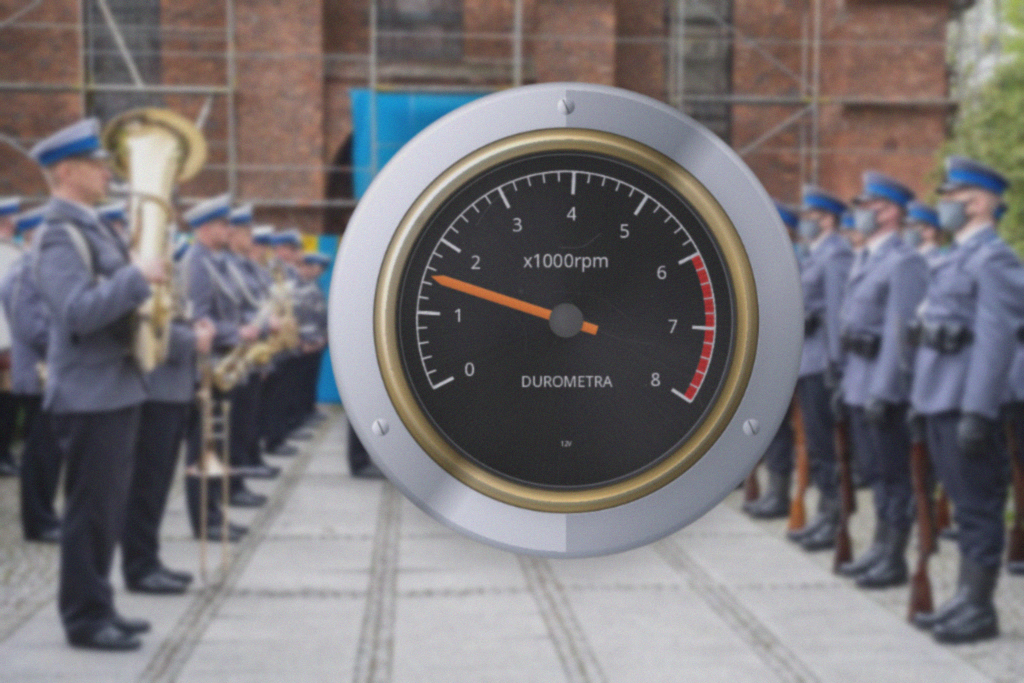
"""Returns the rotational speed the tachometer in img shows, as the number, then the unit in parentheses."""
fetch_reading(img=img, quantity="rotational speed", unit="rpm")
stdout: 1500 (rpm)
